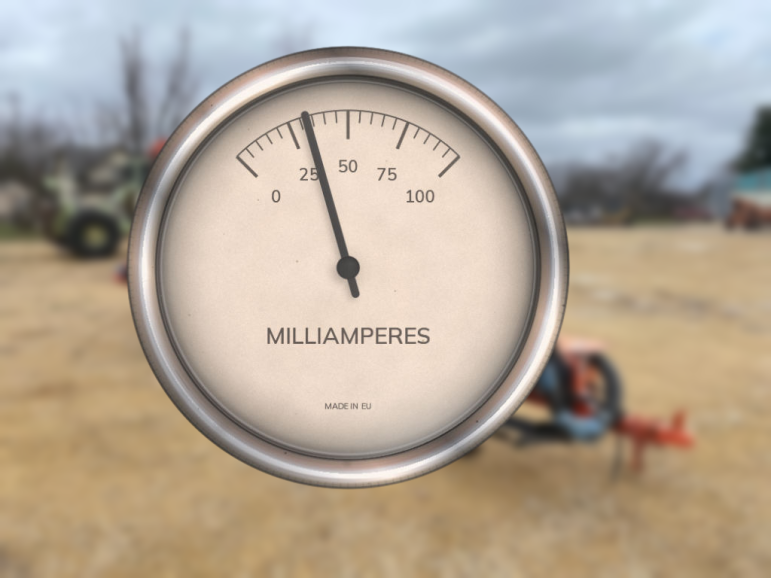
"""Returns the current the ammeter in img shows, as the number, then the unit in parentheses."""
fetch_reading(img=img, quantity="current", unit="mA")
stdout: 32.5 (mA)
